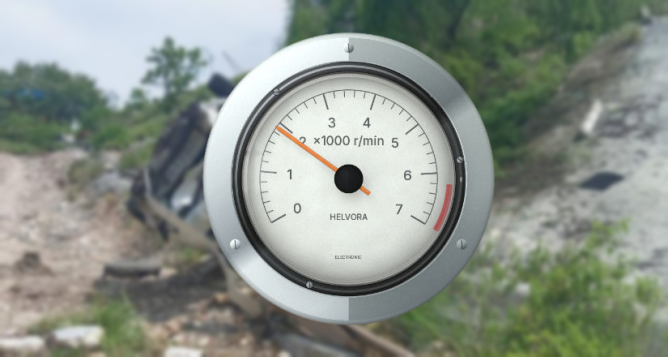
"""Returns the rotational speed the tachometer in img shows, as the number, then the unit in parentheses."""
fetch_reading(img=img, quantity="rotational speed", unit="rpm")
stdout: 1900 (rpm)
